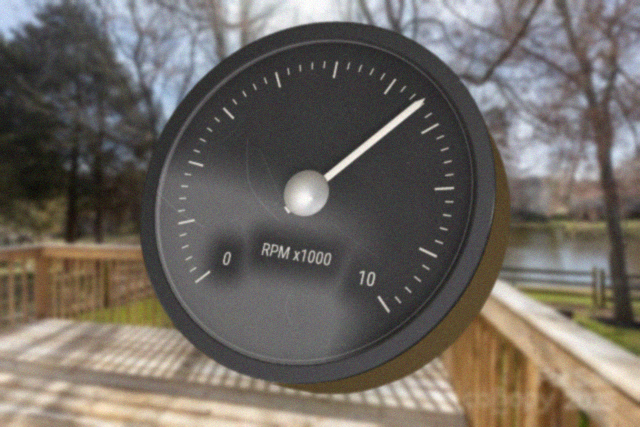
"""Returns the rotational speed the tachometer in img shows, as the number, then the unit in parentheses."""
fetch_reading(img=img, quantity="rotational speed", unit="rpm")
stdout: 6600 (rpm)
